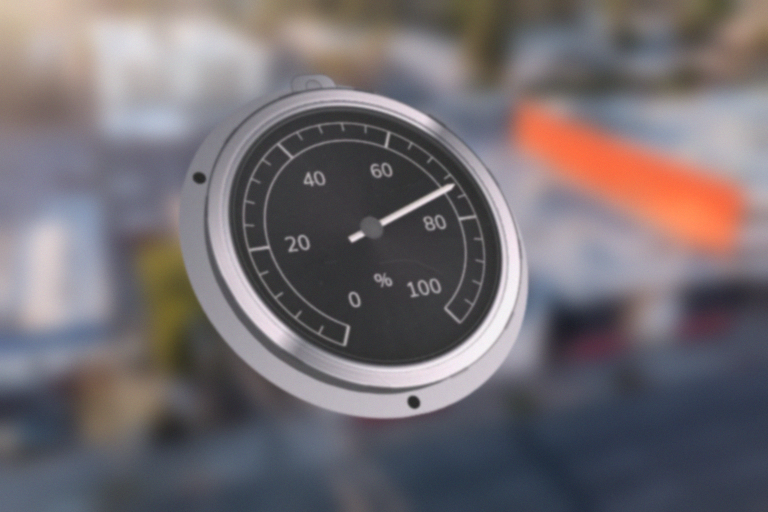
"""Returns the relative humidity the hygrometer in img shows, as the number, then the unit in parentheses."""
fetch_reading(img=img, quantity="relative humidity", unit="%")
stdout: 74 (%)
